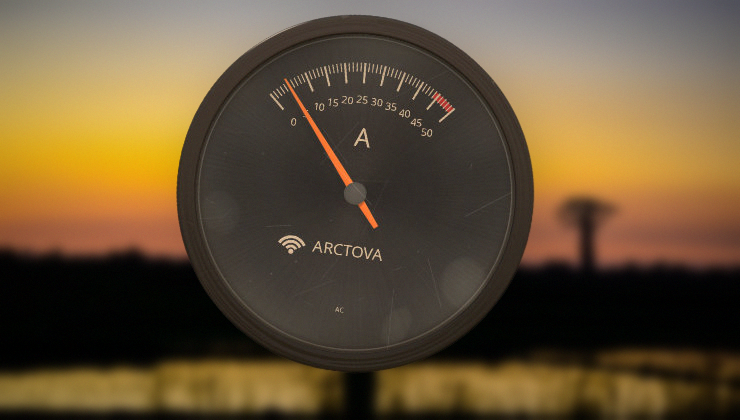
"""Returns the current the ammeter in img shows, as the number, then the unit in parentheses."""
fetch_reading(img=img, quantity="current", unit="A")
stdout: 5 (A)
